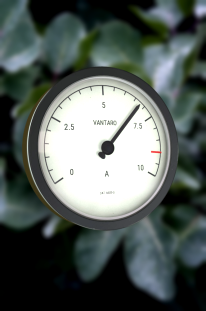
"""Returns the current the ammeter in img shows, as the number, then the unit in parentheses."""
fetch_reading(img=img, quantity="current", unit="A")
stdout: 6.75 (A)
